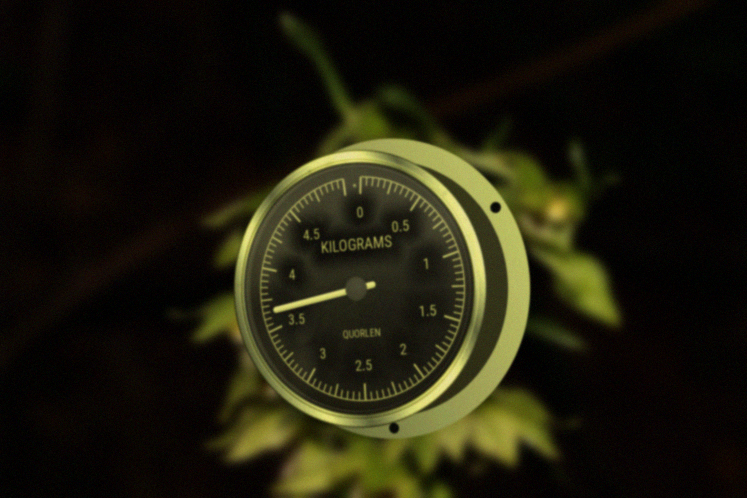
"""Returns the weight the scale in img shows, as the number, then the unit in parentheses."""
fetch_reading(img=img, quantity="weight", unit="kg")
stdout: 3.65 (kg)
